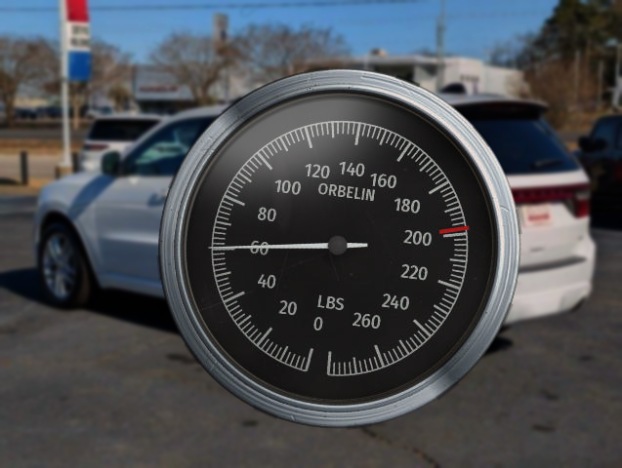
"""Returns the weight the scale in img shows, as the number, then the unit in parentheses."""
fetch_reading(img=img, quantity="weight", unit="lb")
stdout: 60 (lb)
